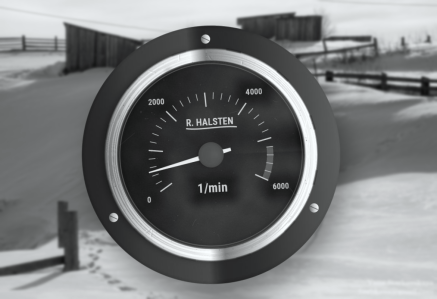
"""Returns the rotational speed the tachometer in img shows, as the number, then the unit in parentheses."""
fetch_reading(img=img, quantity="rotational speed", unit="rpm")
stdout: 500 (rpm)
